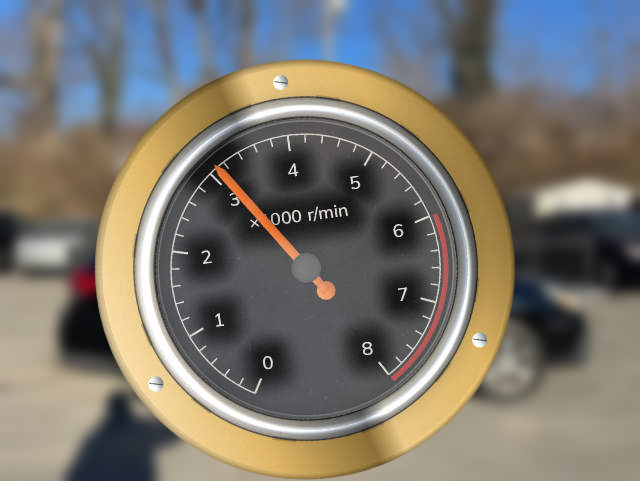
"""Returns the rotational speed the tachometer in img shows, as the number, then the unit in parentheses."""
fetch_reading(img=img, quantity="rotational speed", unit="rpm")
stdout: 3100 (rpm)
